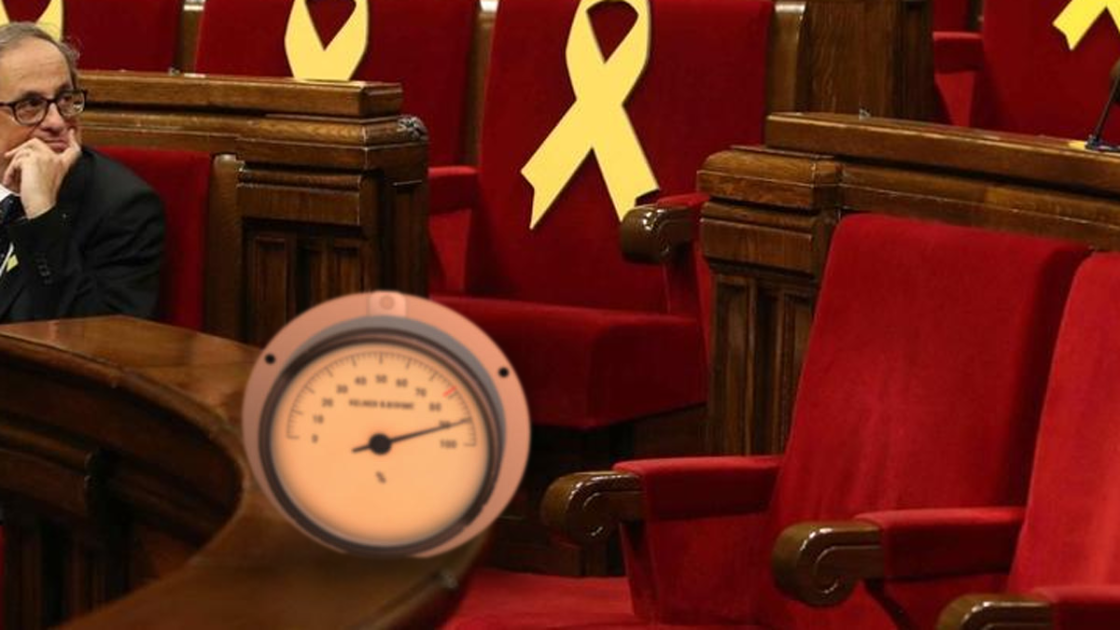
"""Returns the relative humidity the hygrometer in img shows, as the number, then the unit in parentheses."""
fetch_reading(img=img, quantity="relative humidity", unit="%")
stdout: 90 (%)
